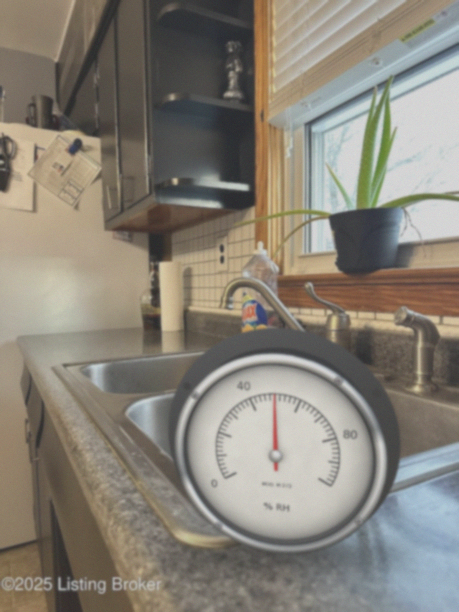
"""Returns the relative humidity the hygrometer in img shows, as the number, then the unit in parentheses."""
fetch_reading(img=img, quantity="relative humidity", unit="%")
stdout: 50 (%)
